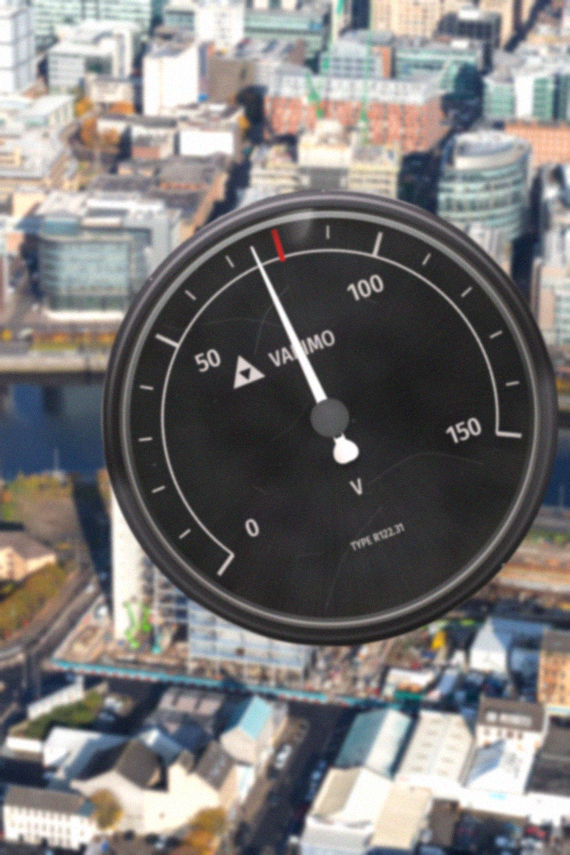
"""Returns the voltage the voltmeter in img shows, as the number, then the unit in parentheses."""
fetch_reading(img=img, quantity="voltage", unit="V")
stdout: 75 (V)
